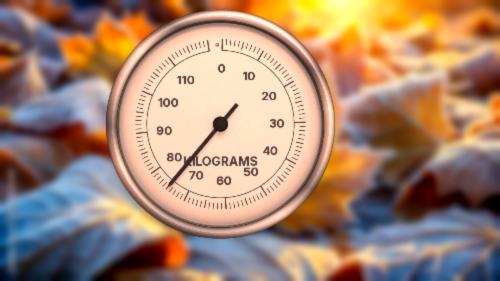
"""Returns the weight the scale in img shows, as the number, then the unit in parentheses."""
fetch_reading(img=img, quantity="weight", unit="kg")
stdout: 75 (kg)
